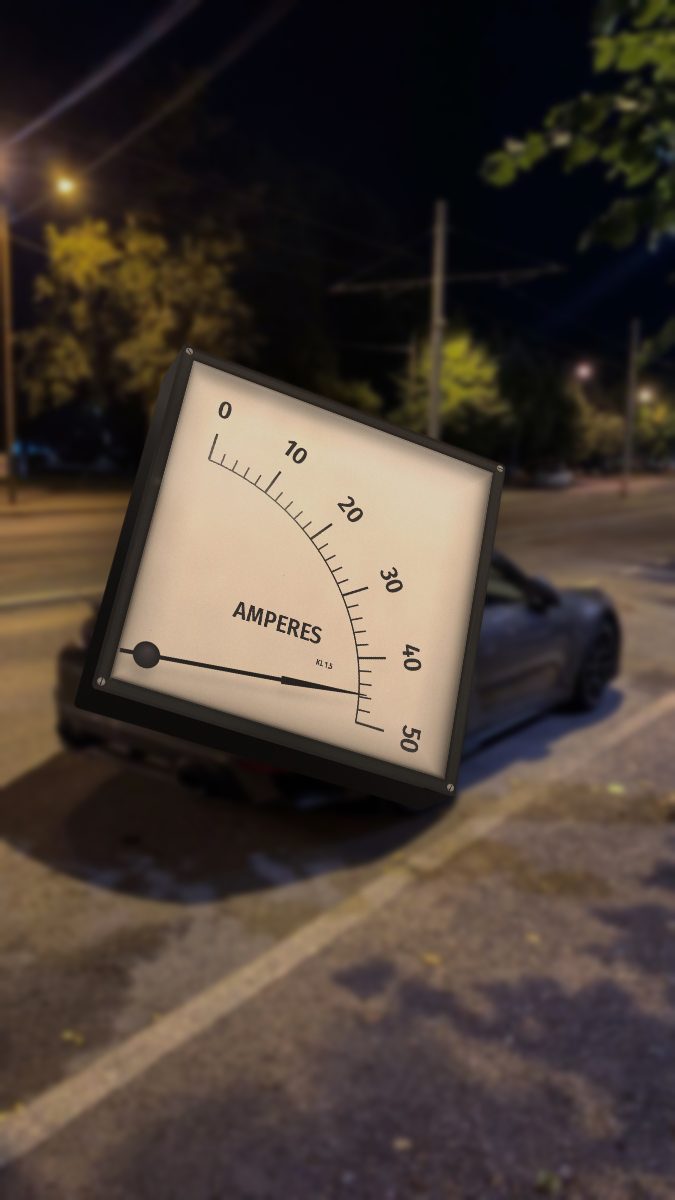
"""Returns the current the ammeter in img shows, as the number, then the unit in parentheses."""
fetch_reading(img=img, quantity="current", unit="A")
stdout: 46 (A)
